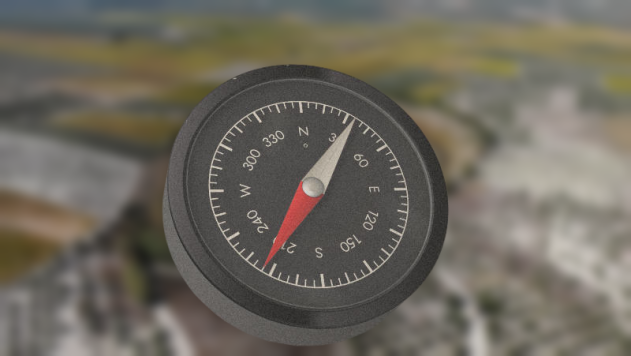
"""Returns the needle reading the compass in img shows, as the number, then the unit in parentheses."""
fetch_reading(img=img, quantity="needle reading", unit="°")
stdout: 215 (°)
